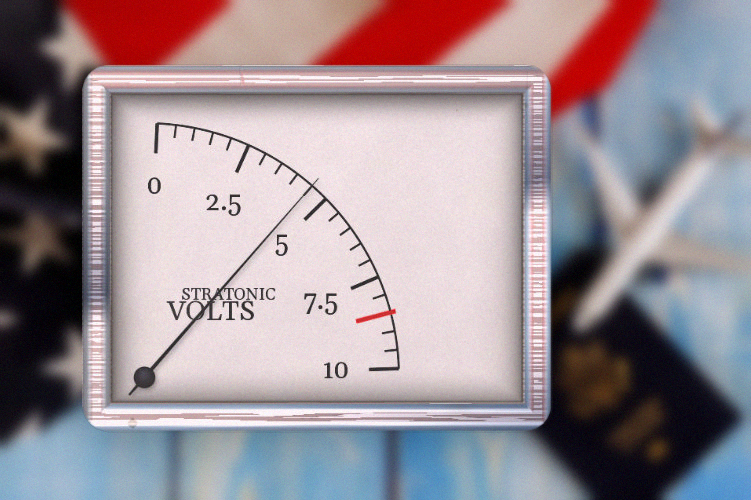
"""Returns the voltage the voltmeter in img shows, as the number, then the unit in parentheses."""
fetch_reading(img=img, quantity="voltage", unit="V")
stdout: 4.5 (V)
